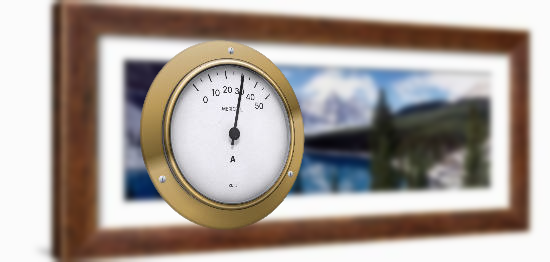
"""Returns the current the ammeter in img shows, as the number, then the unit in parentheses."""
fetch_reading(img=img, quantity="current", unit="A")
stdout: 30 (A)
